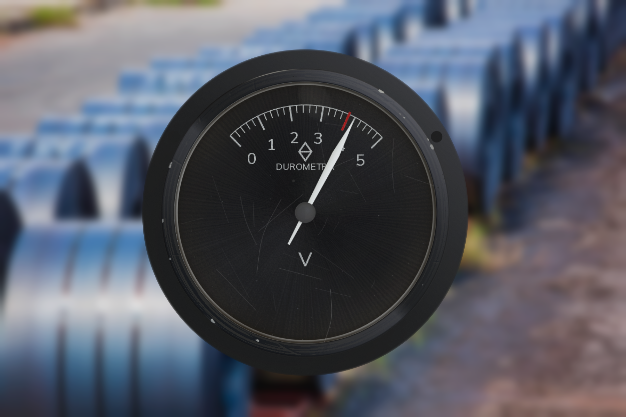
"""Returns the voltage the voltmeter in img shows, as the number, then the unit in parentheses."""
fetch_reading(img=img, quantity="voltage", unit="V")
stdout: 4 (V)
